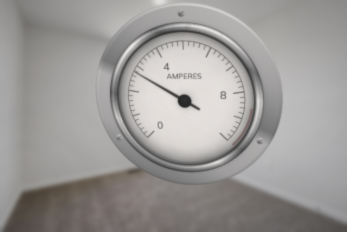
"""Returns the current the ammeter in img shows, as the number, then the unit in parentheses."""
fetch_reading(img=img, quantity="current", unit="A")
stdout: 2.8 (A)
